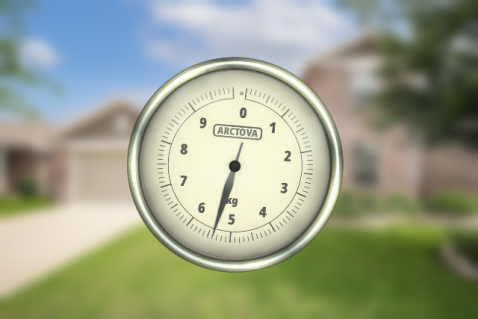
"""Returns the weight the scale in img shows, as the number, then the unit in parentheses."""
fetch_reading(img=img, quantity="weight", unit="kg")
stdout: 5.4 (kg)
